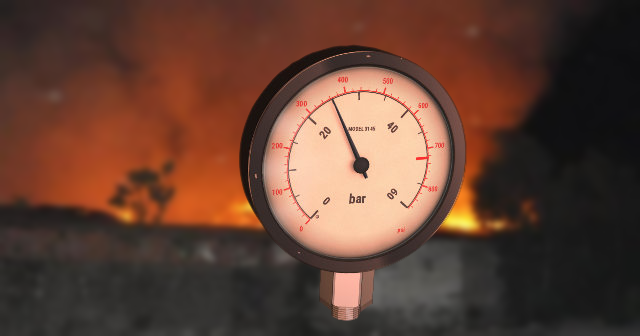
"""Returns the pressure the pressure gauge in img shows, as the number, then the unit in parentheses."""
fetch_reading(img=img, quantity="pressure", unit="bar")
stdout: 25 (bar)
